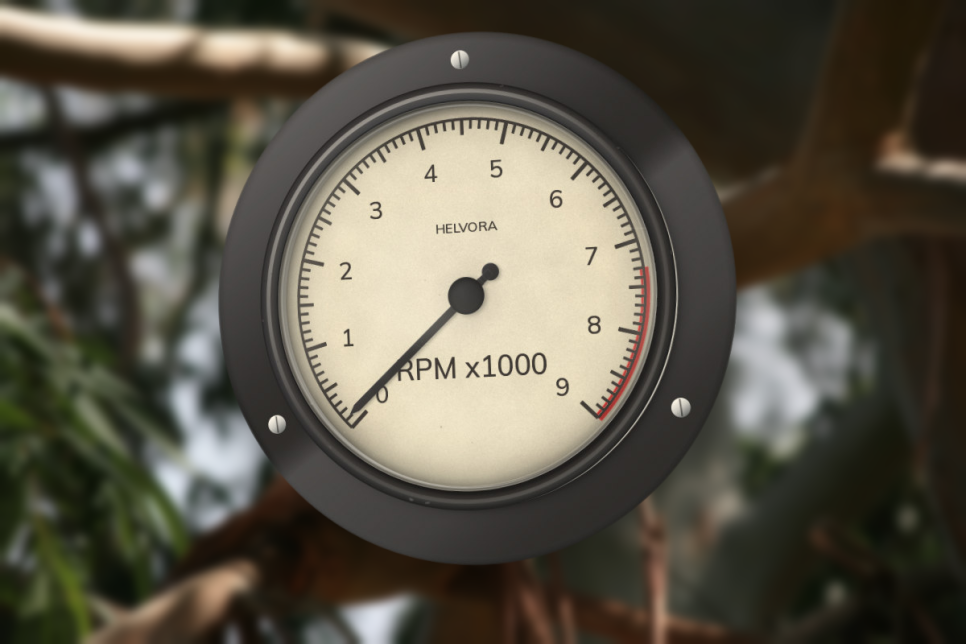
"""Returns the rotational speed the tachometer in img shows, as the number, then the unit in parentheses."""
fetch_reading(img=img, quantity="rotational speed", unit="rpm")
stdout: 100 (rpm)
